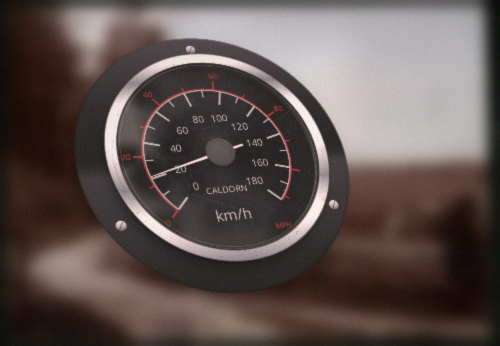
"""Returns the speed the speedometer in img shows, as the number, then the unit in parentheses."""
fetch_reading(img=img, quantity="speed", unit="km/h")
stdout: 20 (km/h)
